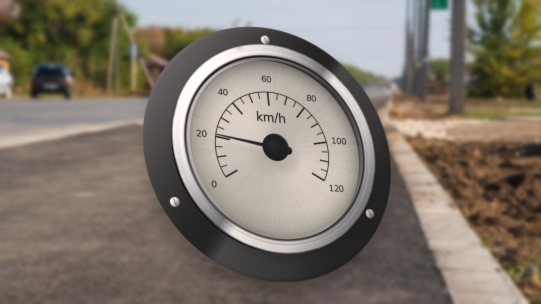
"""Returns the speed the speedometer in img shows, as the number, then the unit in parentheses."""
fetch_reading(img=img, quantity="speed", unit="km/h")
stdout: 20 (km/h)
